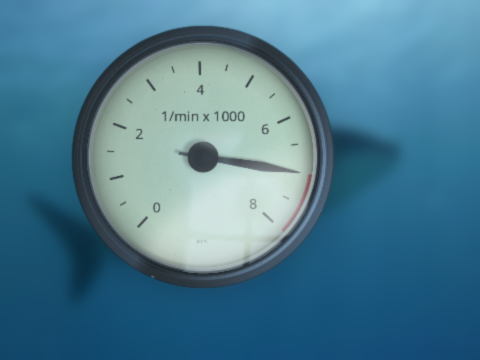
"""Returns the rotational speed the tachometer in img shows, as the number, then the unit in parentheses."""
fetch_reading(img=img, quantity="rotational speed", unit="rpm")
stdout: 7000 (rpm)
